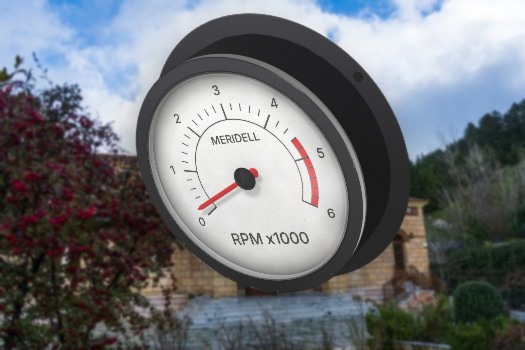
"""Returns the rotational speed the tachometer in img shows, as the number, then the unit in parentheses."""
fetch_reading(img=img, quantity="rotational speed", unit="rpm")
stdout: 200 (rpm)
